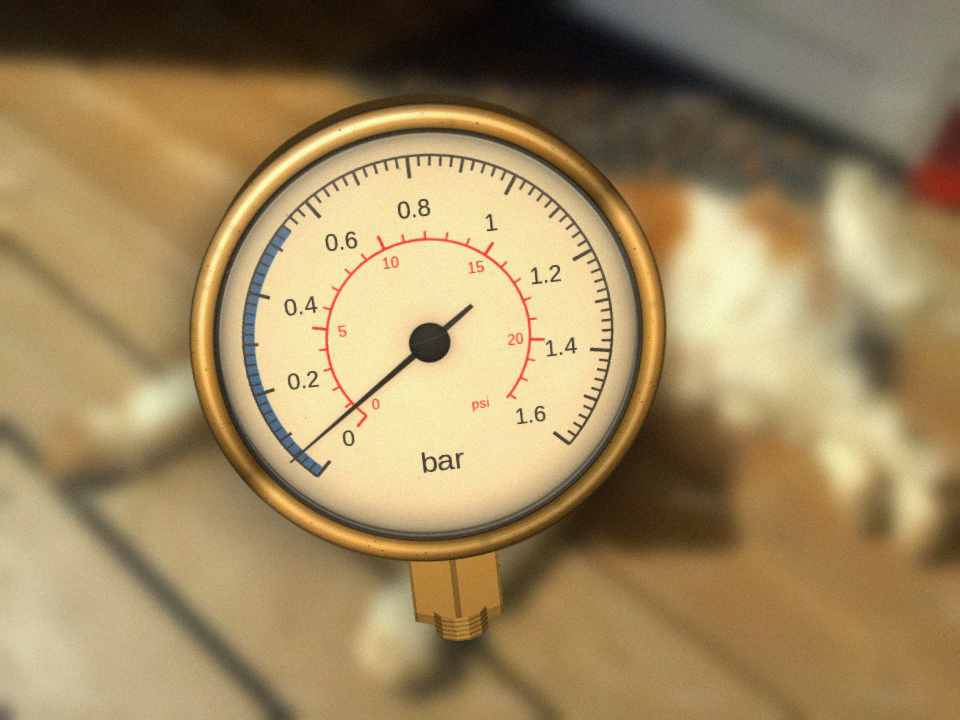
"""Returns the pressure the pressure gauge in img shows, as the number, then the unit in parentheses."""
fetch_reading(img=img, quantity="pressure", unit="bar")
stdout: 0.06 (bar)
